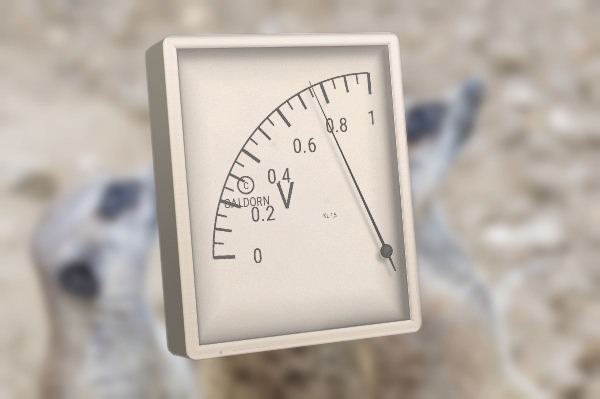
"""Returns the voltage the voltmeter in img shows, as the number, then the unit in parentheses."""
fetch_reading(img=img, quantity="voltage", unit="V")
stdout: 0.75 (V)
